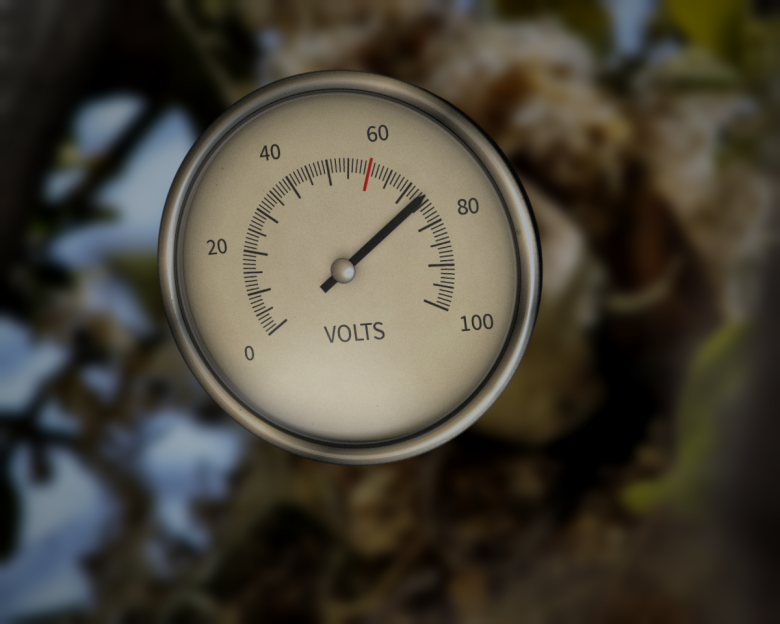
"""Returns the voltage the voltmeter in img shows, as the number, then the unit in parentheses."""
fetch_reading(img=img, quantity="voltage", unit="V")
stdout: 74 (V)
